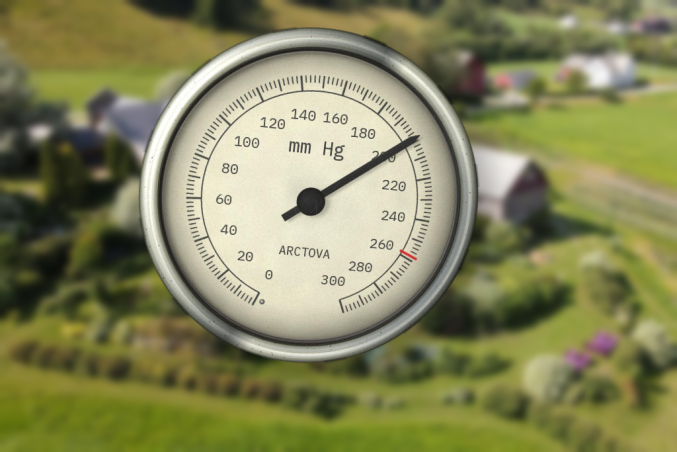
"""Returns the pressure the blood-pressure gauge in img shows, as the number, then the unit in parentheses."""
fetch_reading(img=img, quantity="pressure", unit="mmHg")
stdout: 200 (mmHg)
